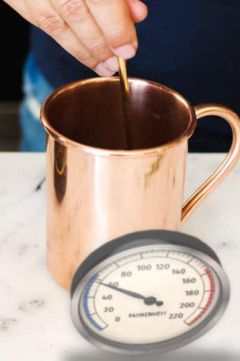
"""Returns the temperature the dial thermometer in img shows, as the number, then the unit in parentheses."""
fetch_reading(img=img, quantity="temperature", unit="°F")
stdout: 60 (°F)
